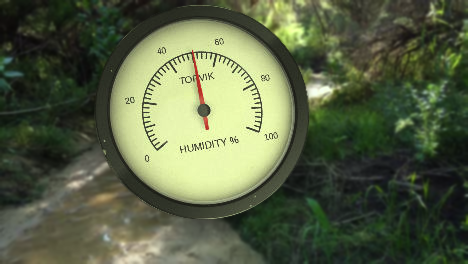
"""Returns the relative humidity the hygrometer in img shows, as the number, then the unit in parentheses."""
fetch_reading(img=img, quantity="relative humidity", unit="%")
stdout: 50 (%)
